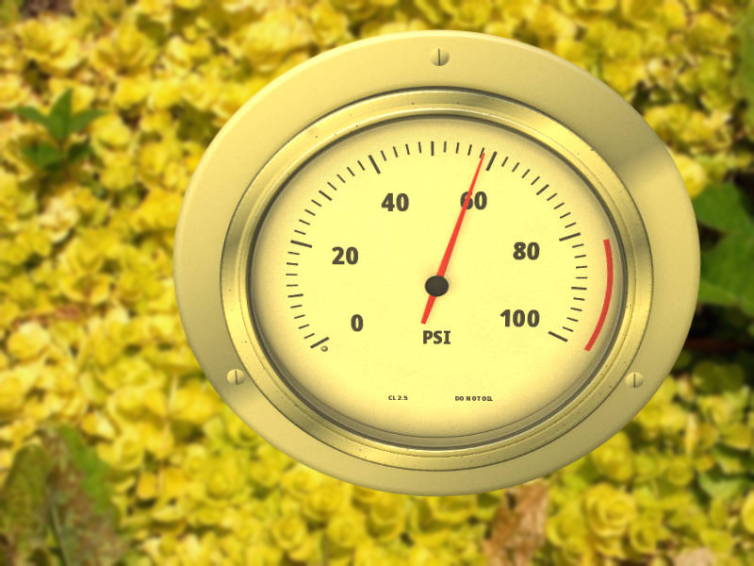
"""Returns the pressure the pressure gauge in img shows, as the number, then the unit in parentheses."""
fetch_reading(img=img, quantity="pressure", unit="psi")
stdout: 58 (psi)
